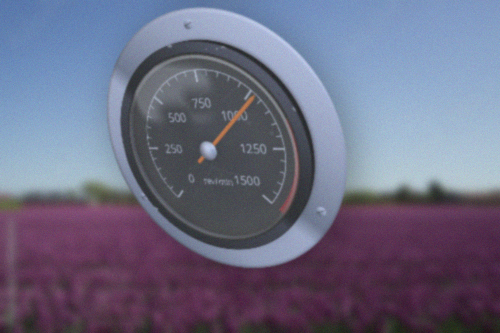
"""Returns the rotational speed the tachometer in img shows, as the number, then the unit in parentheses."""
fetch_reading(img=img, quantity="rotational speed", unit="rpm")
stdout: 1025 (rpm)
